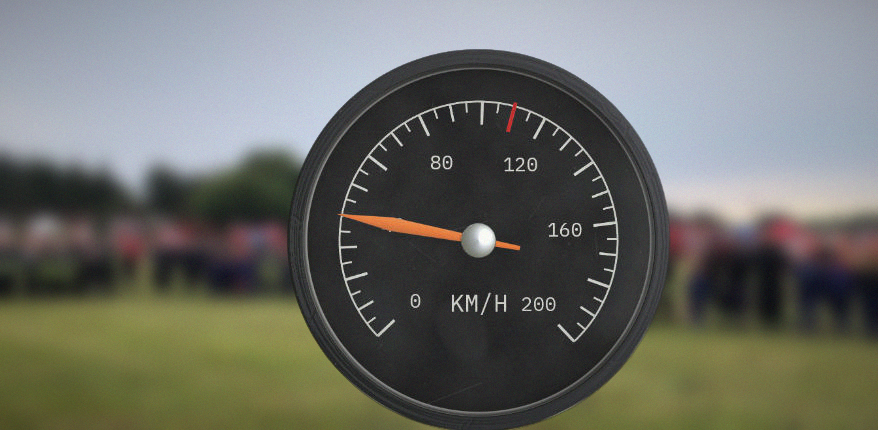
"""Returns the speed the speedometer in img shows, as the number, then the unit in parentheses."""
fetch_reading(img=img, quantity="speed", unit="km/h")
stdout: 40 (km/h)
